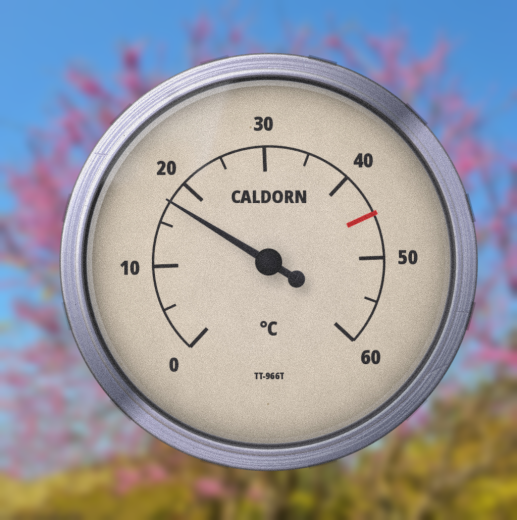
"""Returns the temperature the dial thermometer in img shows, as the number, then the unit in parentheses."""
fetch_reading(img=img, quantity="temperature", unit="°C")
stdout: 17.5 (°C)
